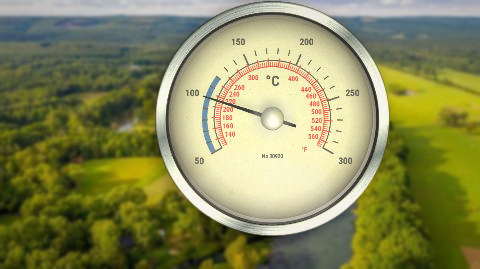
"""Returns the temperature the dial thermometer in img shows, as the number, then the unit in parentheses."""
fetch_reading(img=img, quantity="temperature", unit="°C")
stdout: 100 (°C)
